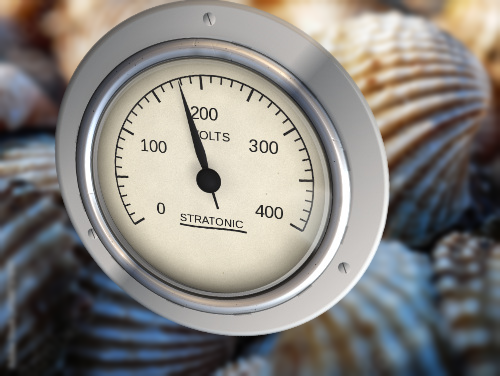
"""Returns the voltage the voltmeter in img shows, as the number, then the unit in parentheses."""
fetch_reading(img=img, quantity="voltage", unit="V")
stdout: 180 (V)
